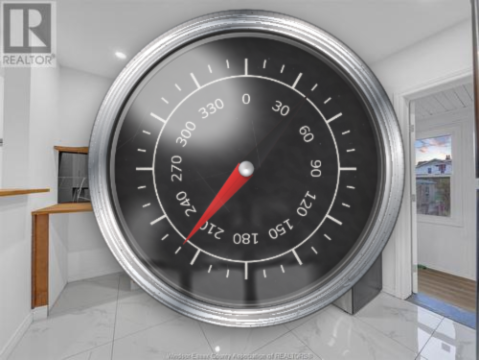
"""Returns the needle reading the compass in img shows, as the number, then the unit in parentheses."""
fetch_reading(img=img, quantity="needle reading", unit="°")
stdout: 220 (°)
